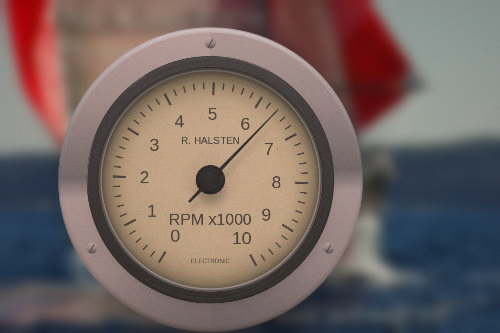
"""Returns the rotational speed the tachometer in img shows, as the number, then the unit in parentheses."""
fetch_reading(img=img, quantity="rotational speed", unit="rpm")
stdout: 6400 (rpm)
